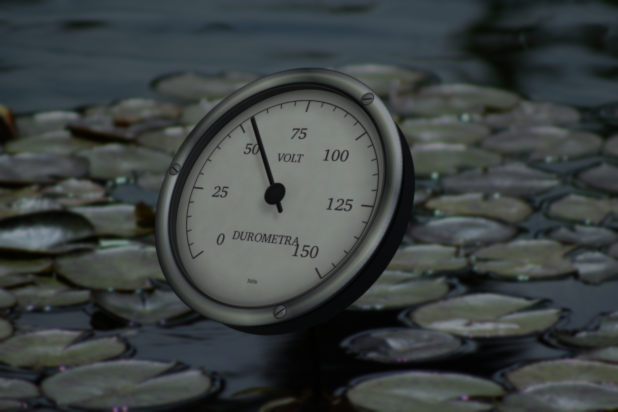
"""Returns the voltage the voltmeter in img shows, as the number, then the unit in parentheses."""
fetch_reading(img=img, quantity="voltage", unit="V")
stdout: 55 (V)
